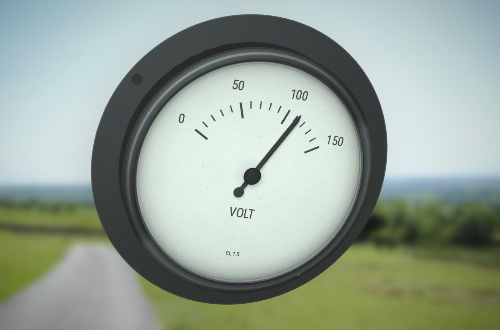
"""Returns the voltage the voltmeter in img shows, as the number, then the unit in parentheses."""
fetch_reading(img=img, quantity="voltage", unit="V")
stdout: 110 (V)
